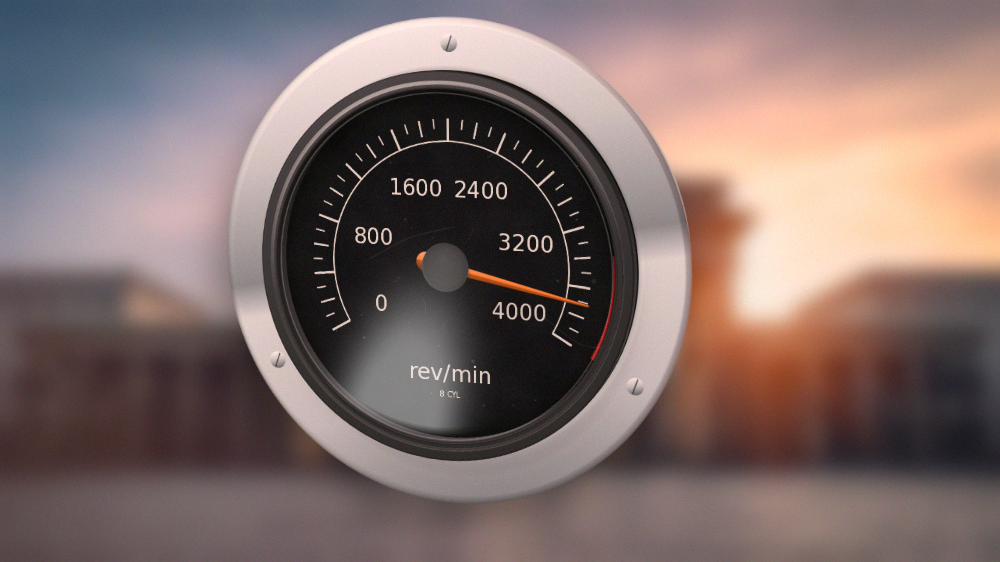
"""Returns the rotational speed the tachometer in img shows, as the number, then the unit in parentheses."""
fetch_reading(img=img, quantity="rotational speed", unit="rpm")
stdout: 3700 (rpm)
